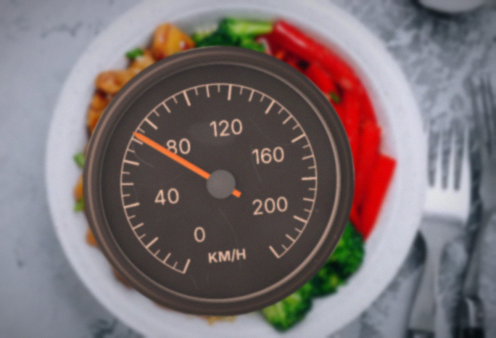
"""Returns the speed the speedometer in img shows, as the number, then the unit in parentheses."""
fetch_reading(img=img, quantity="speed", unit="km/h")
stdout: 72.5 (km/h)
